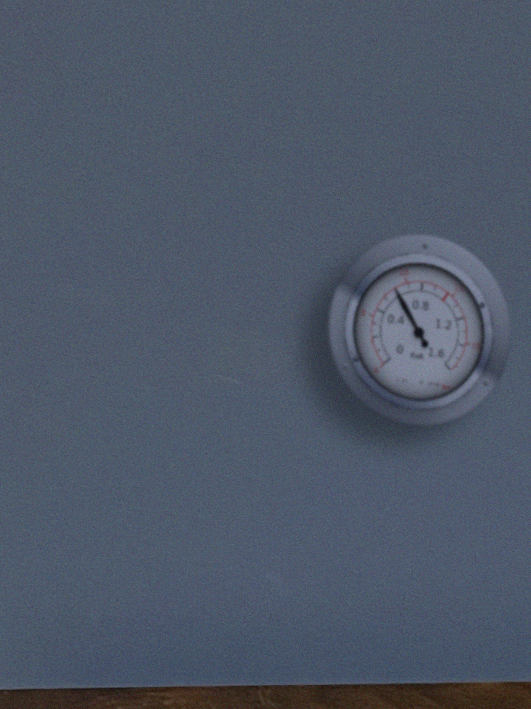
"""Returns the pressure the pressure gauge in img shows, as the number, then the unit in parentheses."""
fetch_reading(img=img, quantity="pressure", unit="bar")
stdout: 0.6 (bar)
